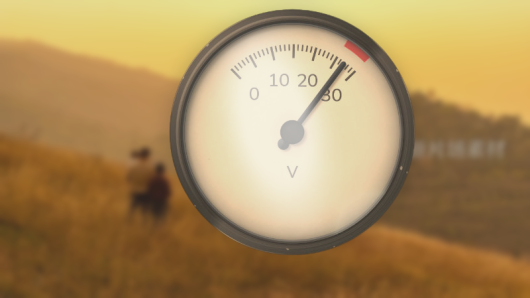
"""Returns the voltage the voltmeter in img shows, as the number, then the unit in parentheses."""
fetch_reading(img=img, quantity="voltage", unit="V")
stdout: 27 (V)
